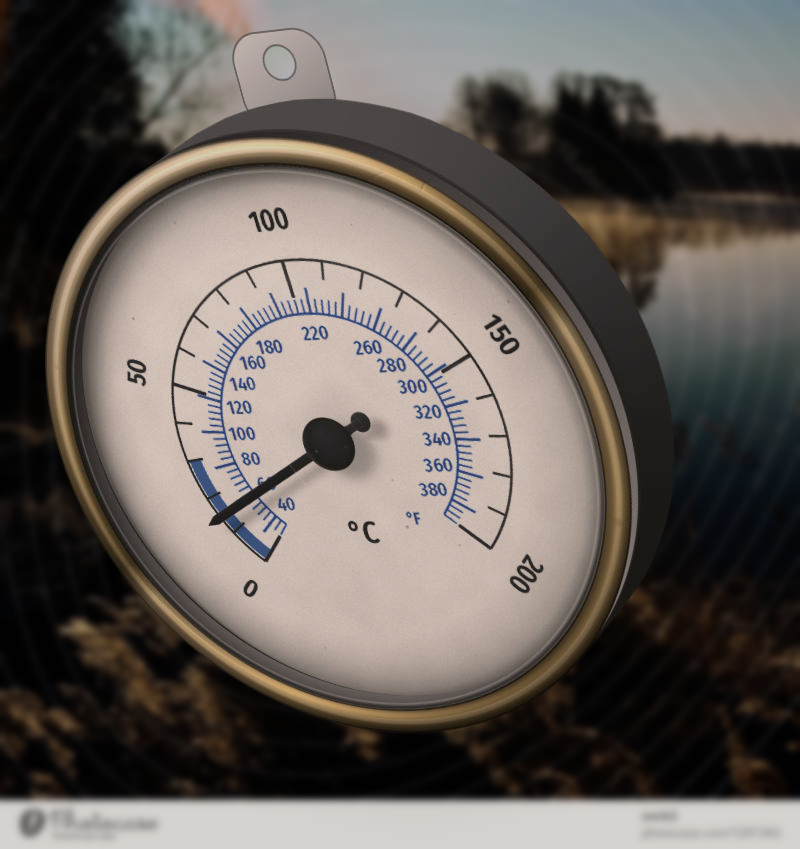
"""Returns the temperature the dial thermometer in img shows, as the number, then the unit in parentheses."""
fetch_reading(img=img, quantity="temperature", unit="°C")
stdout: 15 (°C)
